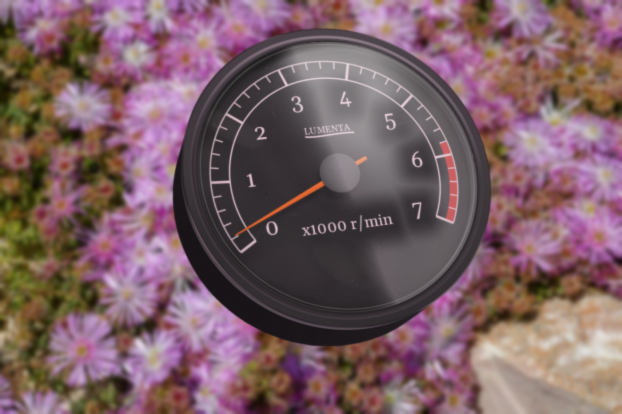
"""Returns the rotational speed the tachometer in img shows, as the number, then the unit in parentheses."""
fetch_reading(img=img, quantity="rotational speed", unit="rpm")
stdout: 200 (rpm)
